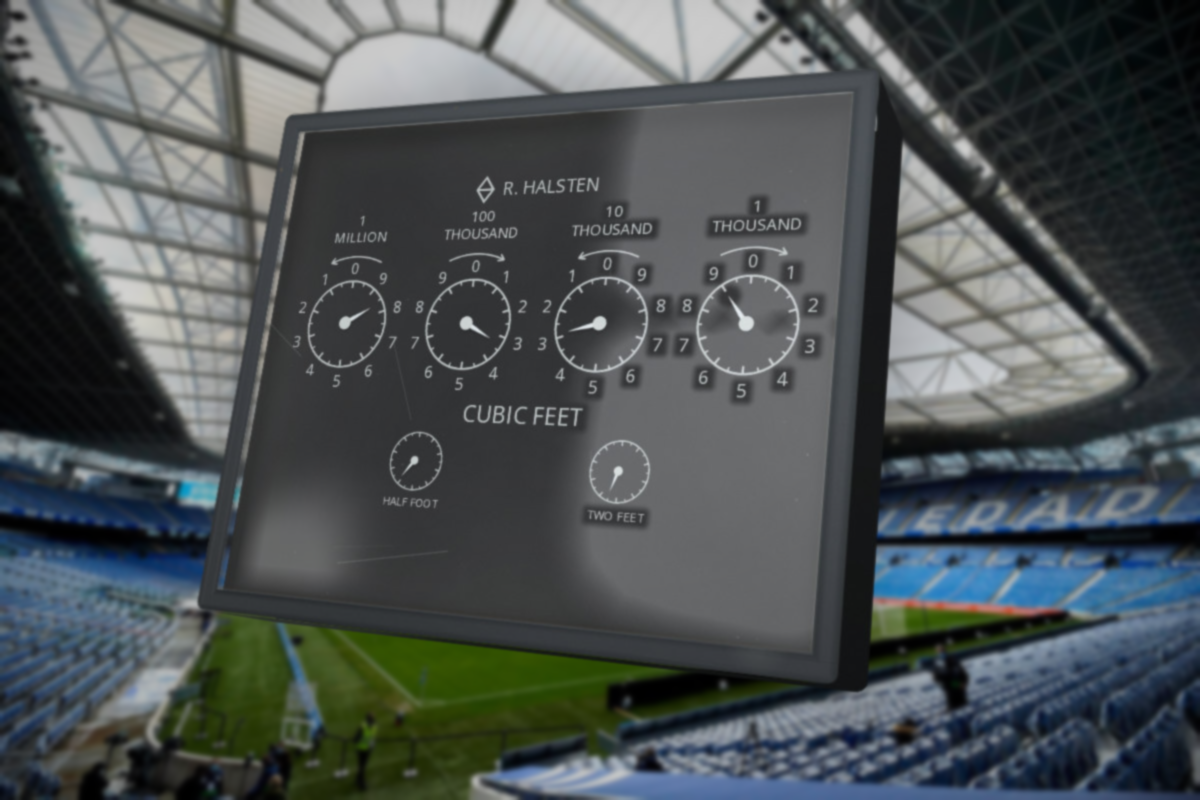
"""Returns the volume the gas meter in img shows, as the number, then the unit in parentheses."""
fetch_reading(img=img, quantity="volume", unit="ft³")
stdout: 832900 (ft³)
